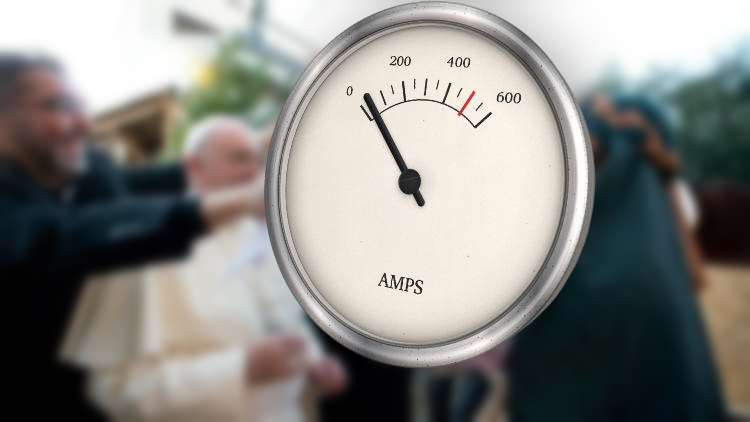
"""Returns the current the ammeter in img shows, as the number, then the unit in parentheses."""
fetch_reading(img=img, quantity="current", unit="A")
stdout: 50 (A)
